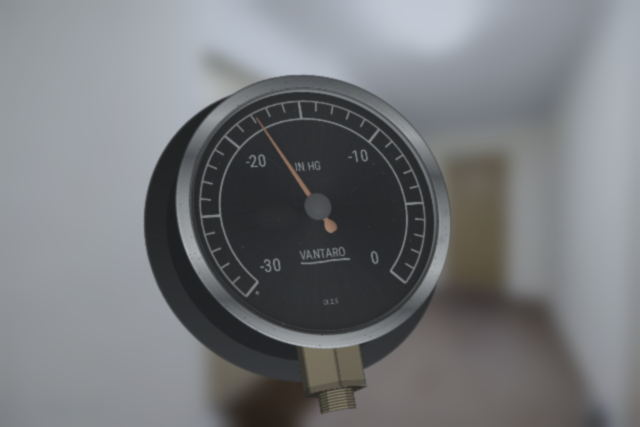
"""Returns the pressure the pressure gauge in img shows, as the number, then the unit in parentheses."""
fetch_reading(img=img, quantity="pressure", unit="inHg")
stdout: -18 (inHg)
